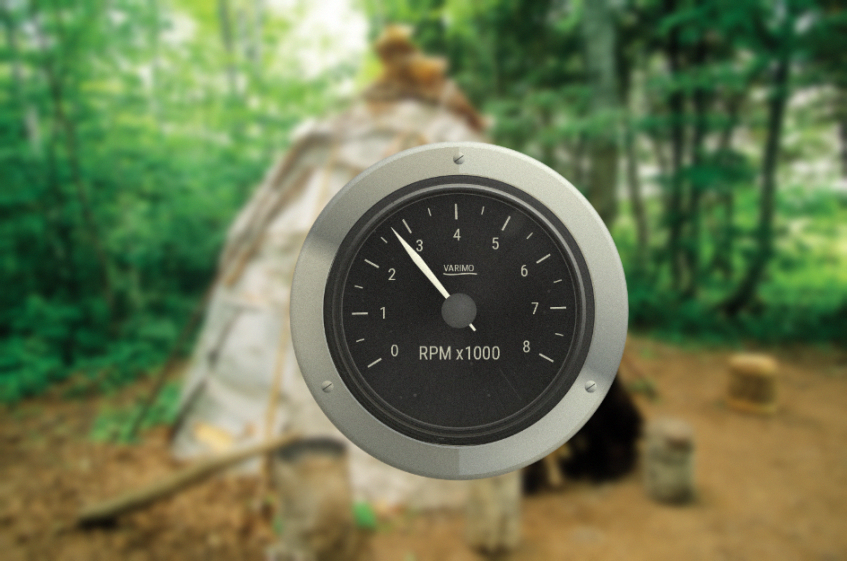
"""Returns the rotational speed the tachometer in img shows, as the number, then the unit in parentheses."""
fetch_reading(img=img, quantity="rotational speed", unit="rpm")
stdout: 2750 (rpm)
